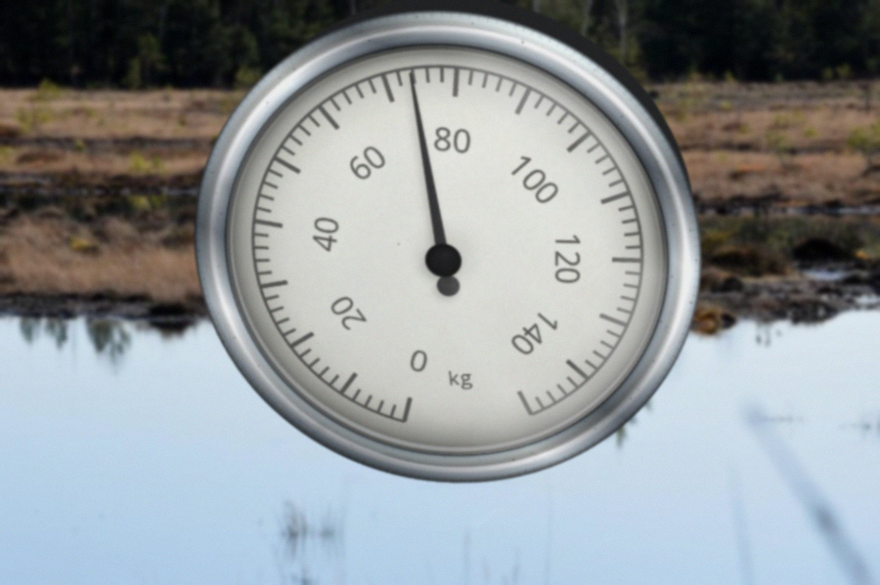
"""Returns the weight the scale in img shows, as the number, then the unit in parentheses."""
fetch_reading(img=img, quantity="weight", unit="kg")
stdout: 74 (kg)
